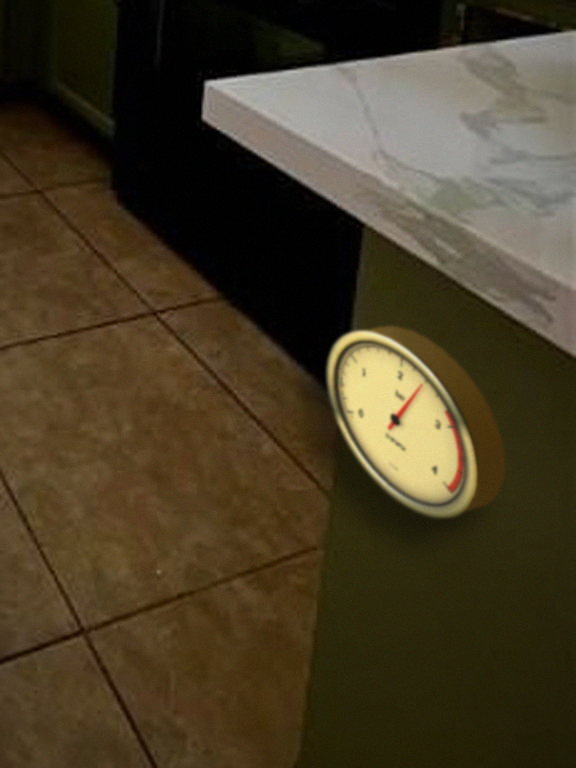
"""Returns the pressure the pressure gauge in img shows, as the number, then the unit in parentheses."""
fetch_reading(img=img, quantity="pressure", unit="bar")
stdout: 2.4 (bar)
